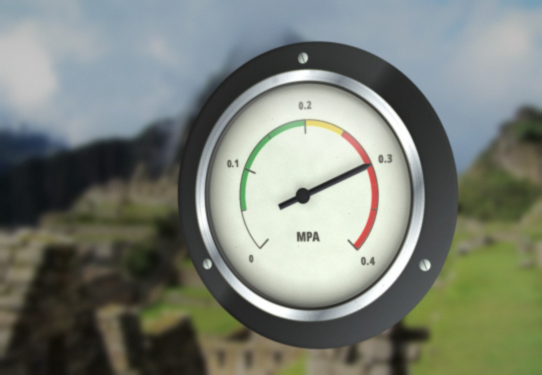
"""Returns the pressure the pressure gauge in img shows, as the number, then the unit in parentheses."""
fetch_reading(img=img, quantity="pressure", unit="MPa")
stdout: 0.3 (MPa)
